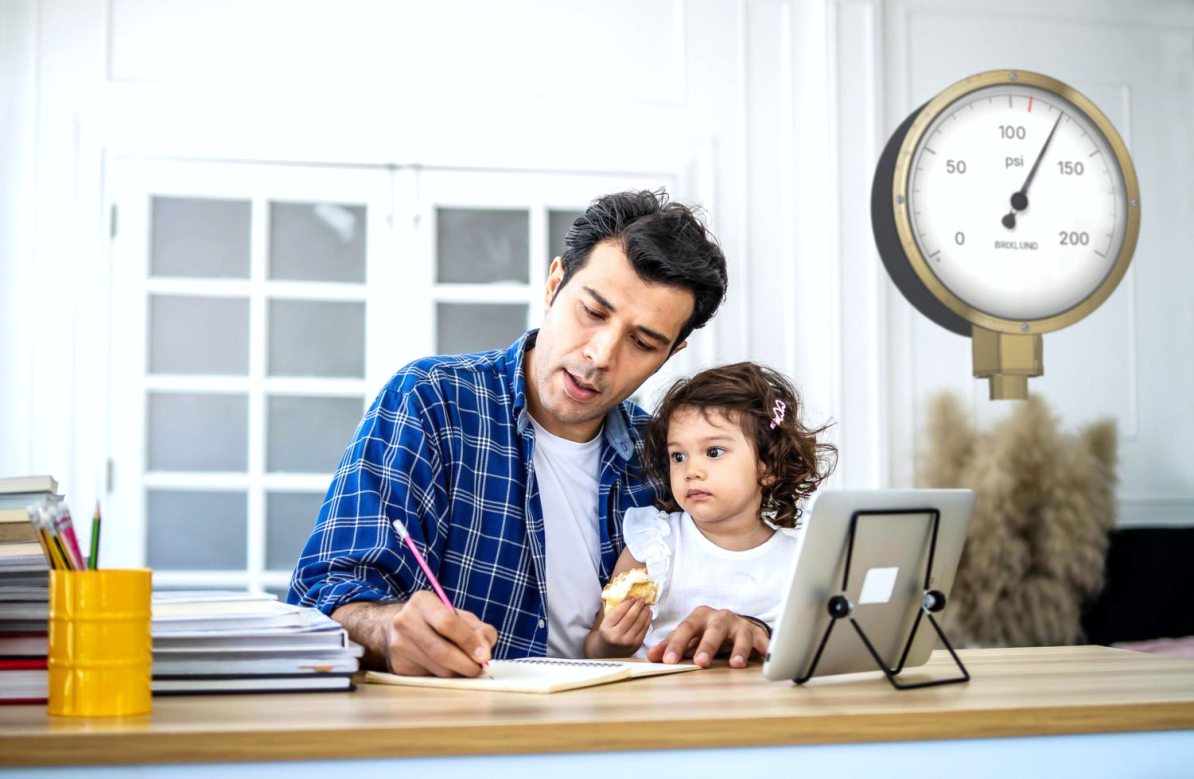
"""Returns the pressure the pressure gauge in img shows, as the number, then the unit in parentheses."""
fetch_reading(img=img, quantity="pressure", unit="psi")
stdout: 125 (psi)
